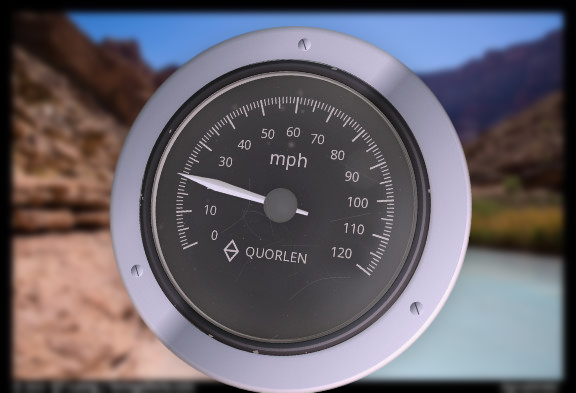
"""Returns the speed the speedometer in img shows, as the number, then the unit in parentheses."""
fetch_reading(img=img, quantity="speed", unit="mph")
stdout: 20 (mph)
